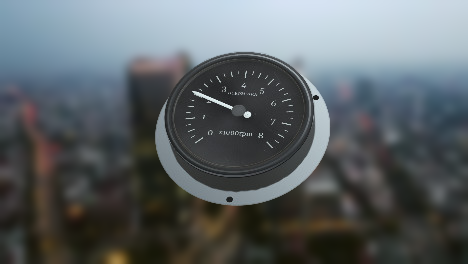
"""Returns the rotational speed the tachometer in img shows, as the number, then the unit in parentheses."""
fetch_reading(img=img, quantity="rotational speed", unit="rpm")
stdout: 2000 (rpm)
